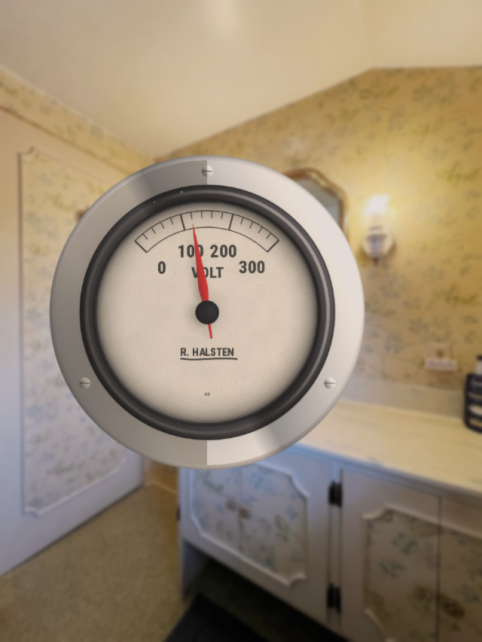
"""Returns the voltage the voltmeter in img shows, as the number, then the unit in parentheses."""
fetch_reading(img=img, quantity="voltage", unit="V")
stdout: 120 (V)
